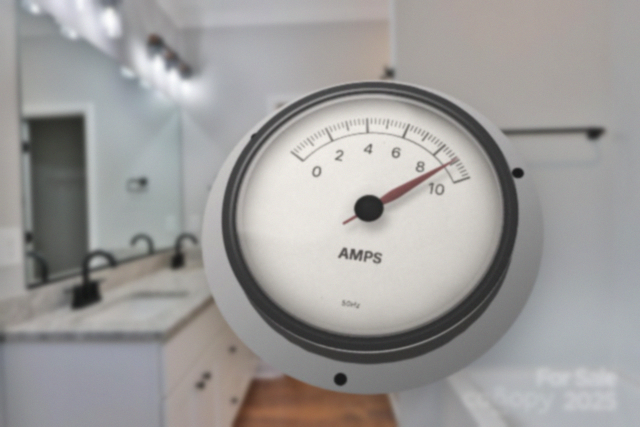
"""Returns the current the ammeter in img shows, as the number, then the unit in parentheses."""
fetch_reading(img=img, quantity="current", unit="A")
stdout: 9 (A)
